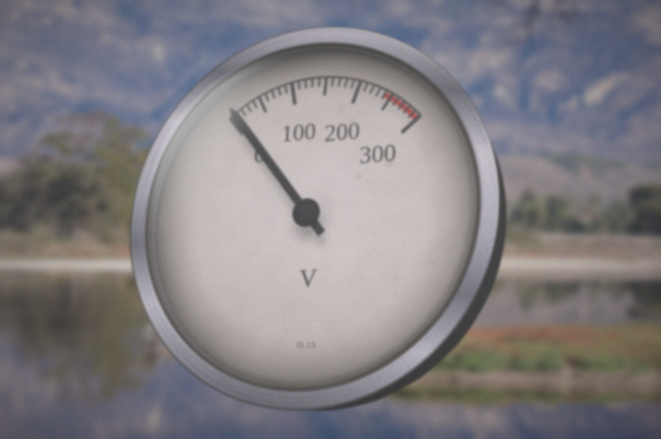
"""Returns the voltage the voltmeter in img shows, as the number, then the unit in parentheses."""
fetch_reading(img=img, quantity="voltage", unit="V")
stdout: 10 (V)
